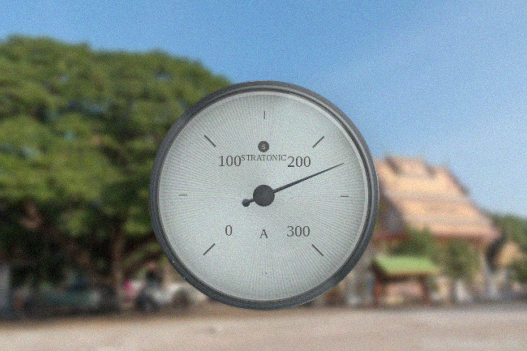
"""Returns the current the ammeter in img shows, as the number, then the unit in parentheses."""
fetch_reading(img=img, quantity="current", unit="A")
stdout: 225 (A)
